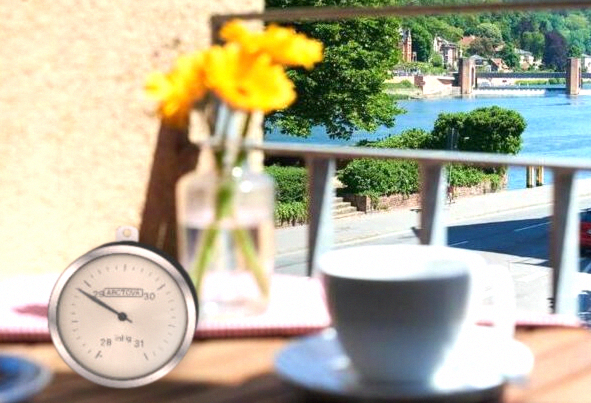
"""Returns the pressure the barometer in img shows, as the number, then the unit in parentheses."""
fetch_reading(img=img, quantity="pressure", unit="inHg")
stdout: 28.9 (inHg)
